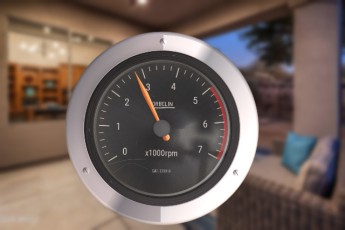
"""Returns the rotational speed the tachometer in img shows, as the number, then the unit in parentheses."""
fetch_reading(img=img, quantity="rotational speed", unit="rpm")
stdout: 2800 (rpm)
